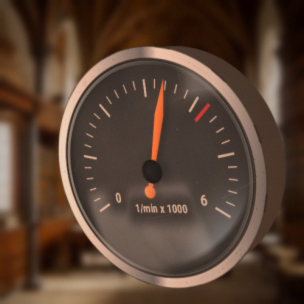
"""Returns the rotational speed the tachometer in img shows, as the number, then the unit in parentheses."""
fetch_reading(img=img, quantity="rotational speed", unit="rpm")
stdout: 3400 (rpm)
